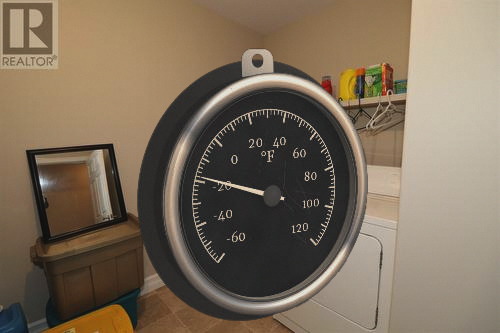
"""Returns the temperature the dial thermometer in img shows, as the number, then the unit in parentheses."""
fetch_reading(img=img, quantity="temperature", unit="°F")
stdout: -18 (°F)
